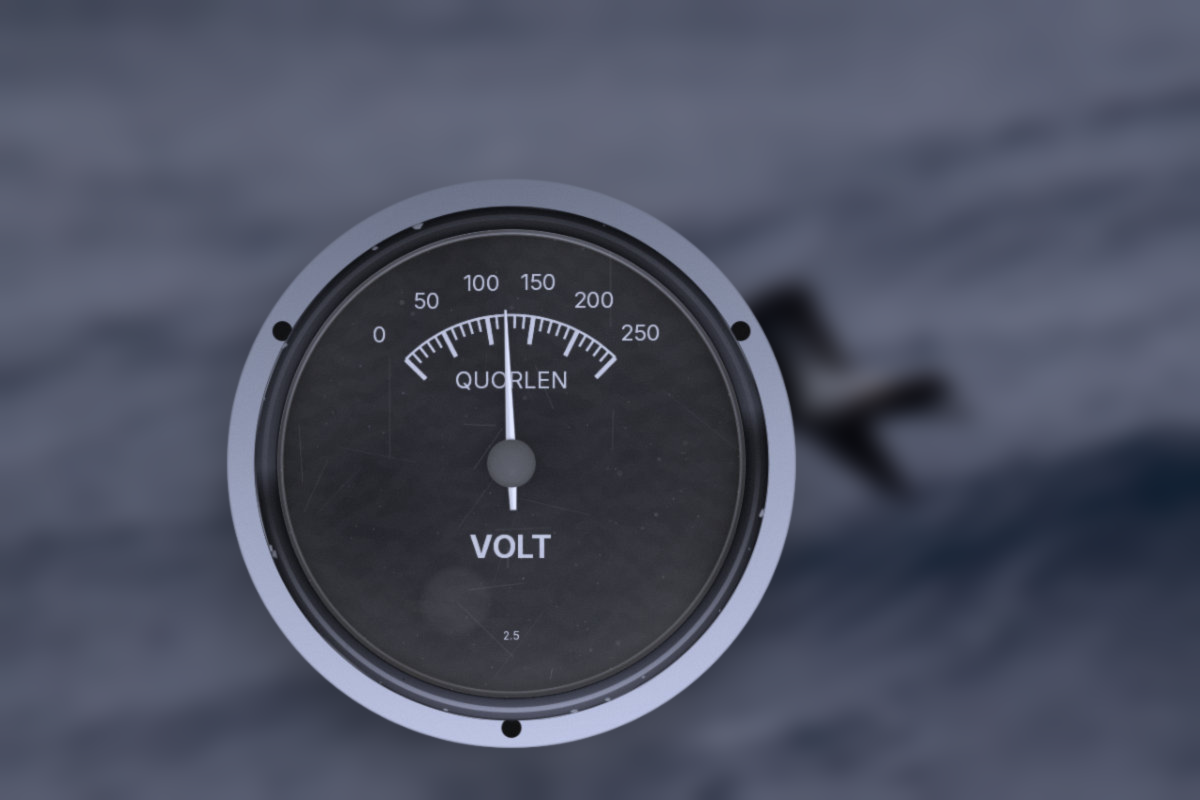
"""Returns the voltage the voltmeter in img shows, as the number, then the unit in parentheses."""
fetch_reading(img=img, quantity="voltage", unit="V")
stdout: 120 (V)
